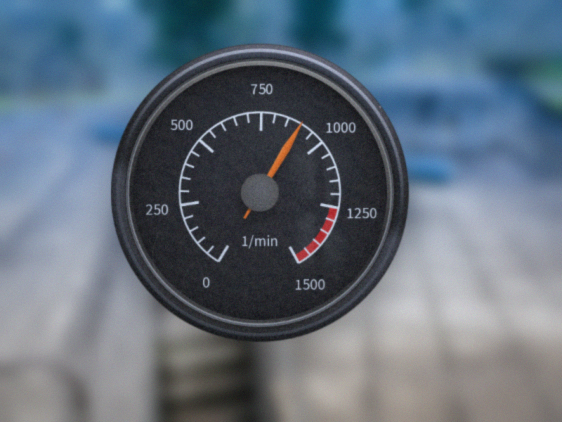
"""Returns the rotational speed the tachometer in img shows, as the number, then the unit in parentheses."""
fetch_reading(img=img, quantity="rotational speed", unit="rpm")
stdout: 900 (rpm)
